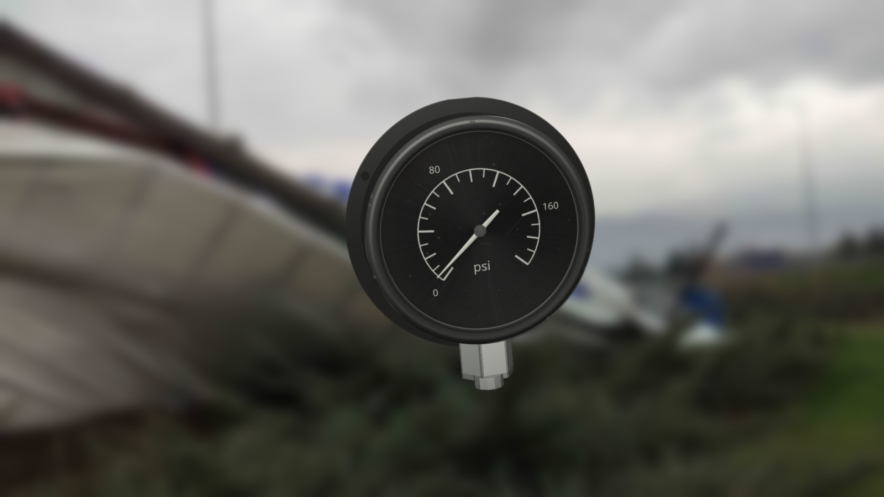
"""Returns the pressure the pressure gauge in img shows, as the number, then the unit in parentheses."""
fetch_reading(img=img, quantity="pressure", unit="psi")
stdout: 5 (psi)
